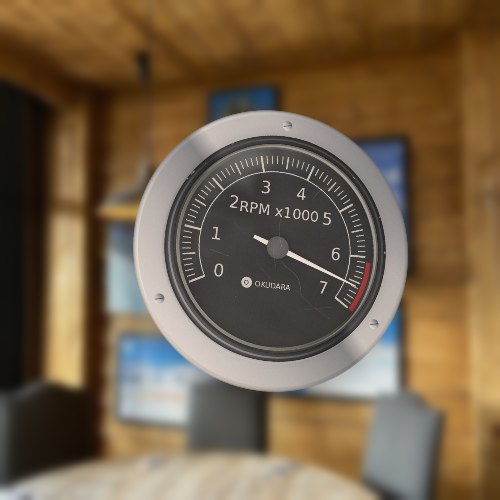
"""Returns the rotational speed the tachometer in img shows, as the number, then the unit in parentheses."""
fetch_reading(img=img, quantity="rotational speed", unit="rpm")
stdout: 6600 (rpm)
